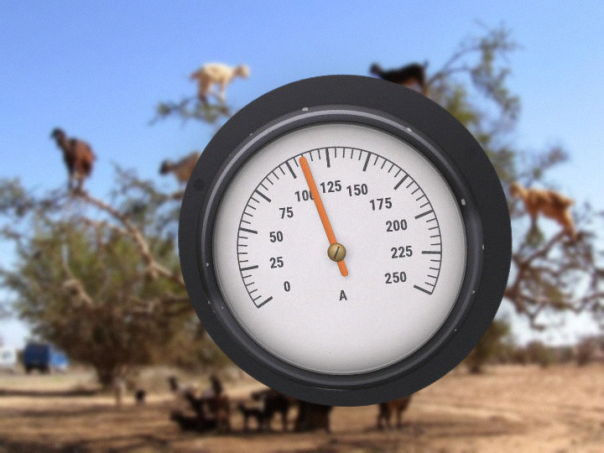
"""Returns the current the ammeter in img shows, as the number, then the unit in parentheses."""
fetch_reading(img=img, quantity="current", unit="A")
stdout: 110 (A)
